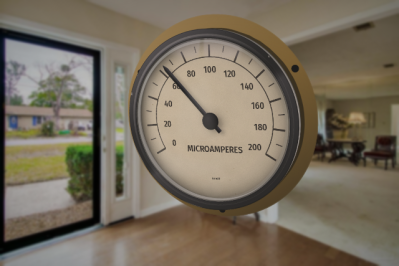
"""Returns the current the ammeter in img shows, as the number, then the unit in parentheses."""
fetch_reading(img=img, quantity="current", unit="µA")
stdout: 65 (µA)
